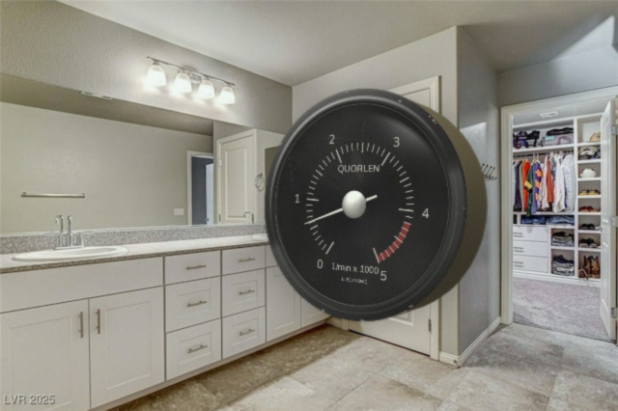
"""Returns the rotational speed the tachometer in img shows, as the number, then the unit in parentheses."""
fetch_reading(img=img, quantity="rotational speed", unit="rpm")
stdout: 600 (rpm)
